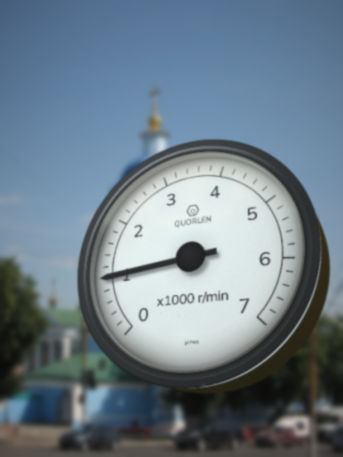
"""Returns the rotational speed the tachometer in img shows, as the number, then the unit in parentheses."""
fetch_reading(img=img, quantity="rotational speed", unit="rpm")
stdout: 1000 (rpm)
